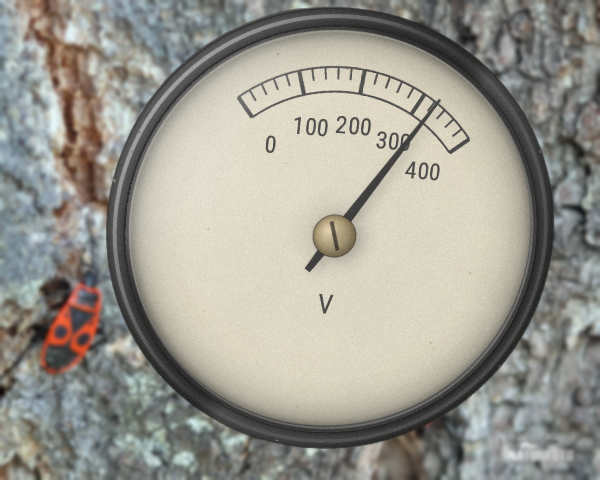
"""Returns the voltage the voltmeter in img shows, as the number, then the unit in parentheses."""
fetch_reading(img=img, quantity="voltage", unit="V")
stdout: 320 (V)
